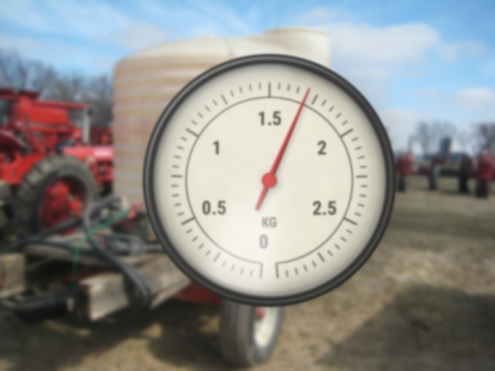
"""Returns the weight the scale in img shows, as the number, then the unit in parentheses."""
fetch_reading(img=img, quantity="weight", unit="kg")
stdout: 1.7 (kg)
